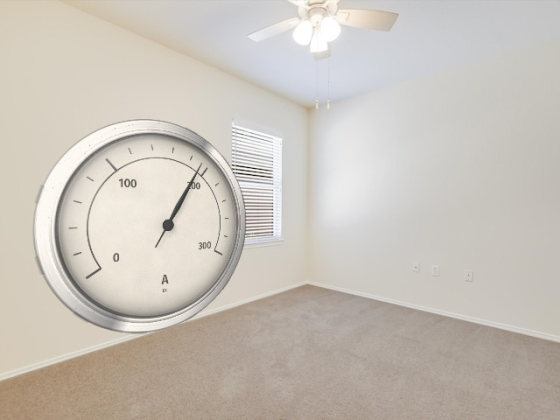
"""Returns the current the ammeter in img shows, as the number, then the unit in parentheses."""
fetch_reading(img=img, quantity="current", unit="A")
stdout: 190 (A)
